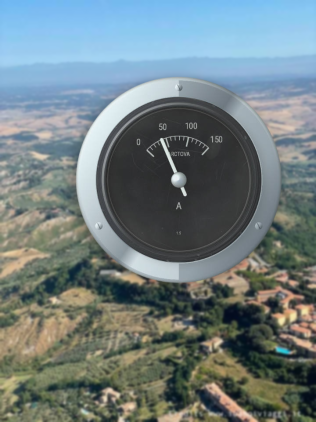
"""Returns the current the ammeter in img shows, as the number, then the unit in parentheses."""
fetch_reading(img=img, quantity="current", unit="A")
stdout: 40 (A)
